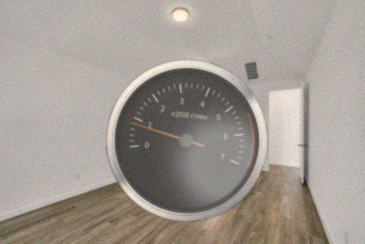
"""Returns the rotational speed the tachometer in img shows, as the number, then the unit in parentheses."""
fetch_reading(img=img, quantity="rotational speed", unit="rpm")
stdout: 800 (rpm)
